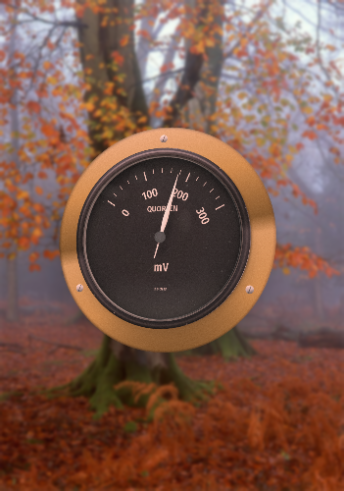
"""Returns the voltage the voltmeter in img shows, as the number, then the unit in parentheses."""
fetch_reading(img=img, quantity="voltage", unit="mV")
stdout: 180 (mV)
